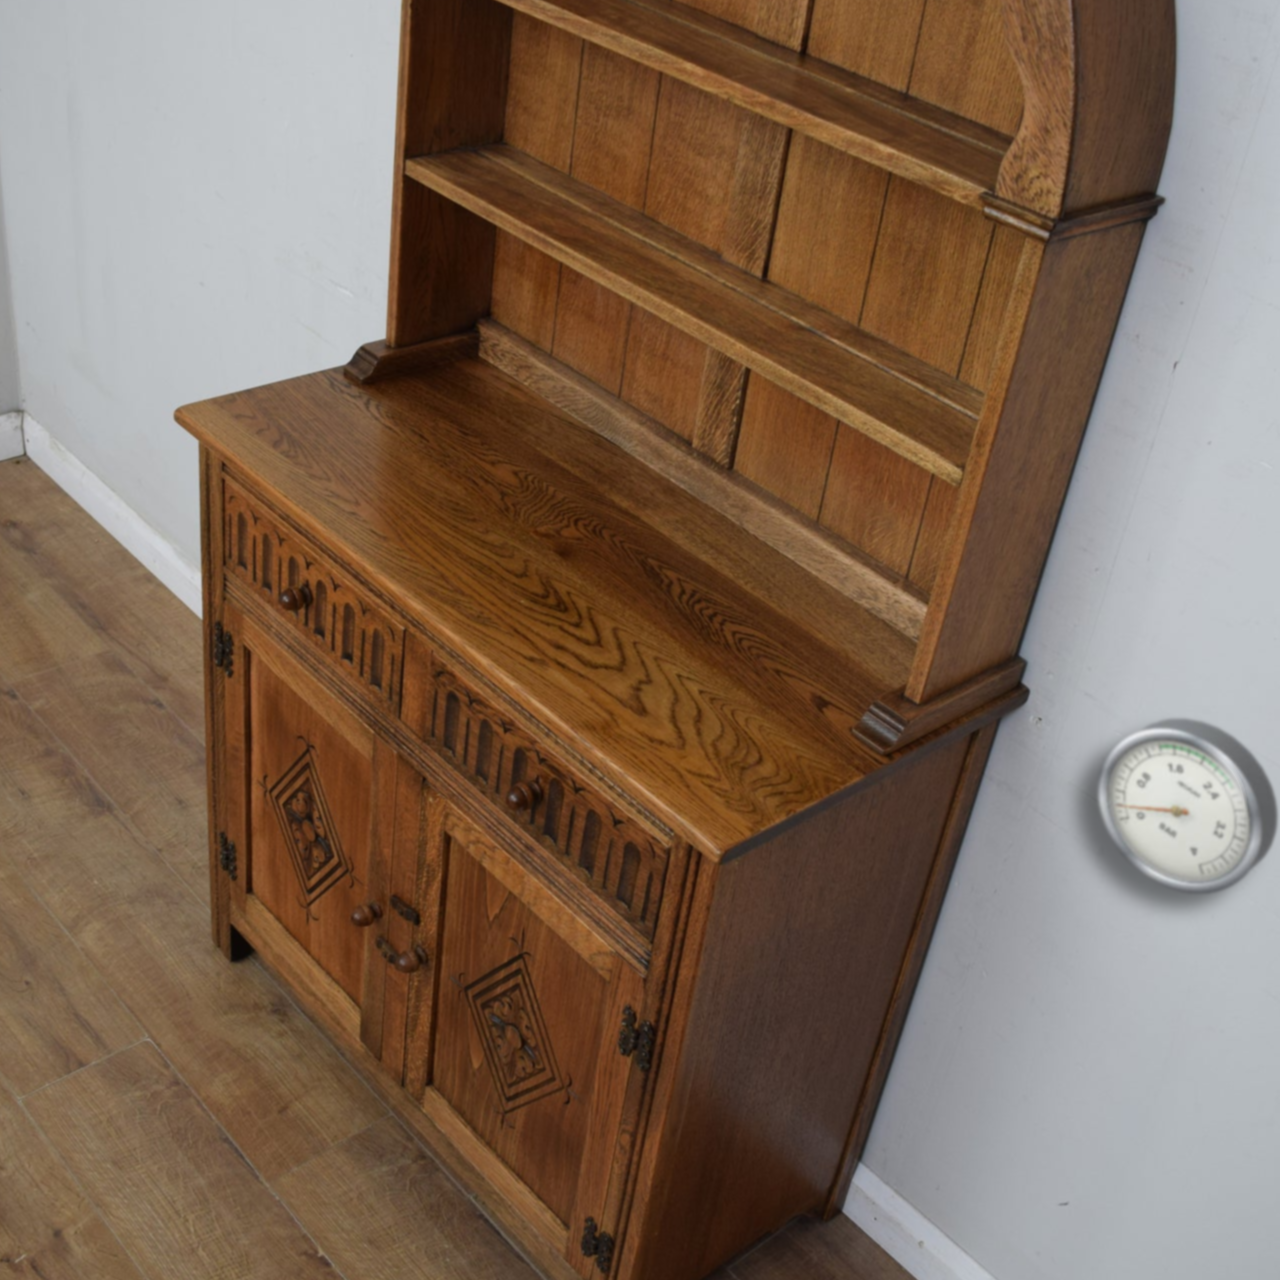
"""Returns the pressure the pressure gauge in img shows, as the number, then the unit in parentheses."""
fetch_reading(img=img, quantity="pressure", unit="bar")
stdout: 0.2 (bar)
